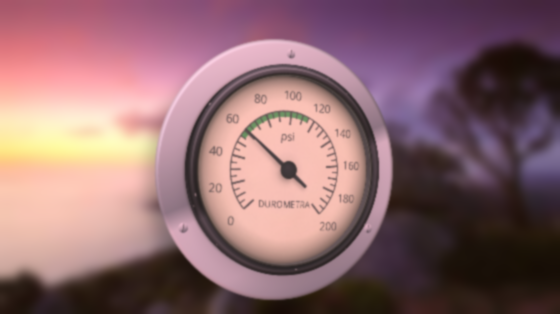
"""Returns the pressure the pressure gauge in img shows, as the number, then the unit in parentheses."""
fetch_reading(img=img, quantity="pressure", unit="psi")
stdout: 60 (psi)
